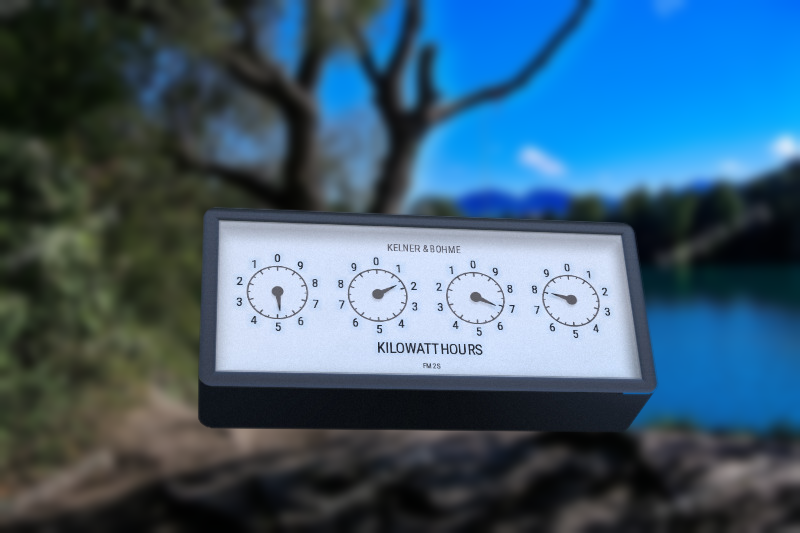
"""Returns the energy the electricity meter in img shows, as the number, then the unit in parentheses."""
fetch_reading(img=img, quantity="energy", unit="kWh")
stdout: 5168 (kWh)
